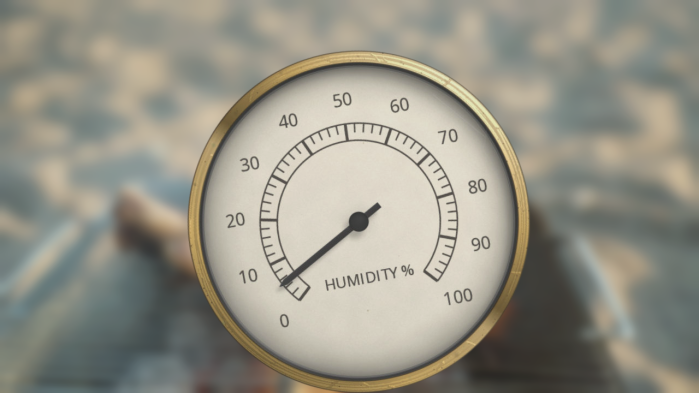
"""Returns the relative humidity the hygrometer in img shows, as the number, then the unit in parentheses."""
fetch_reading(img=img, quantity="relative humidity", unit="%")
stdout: 5 (%)
